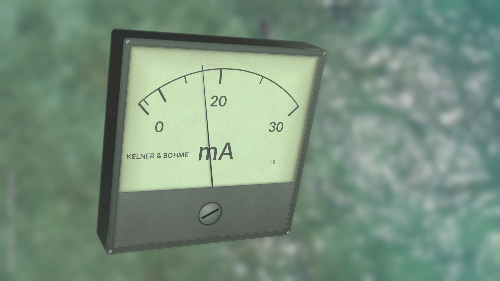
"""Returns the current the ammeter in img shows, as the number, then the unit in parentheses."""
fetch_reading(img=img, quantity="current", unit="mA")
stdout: 17.5 (mA)
